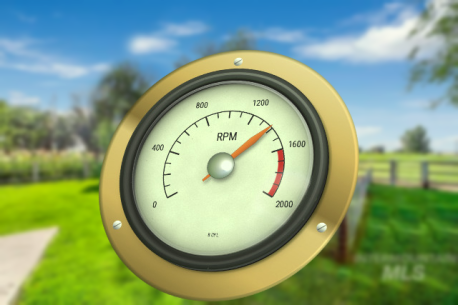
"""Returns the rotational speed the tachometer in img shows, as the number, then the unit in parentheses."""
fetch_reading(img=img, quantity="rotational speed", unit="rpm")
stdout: 1400 (rpm)
